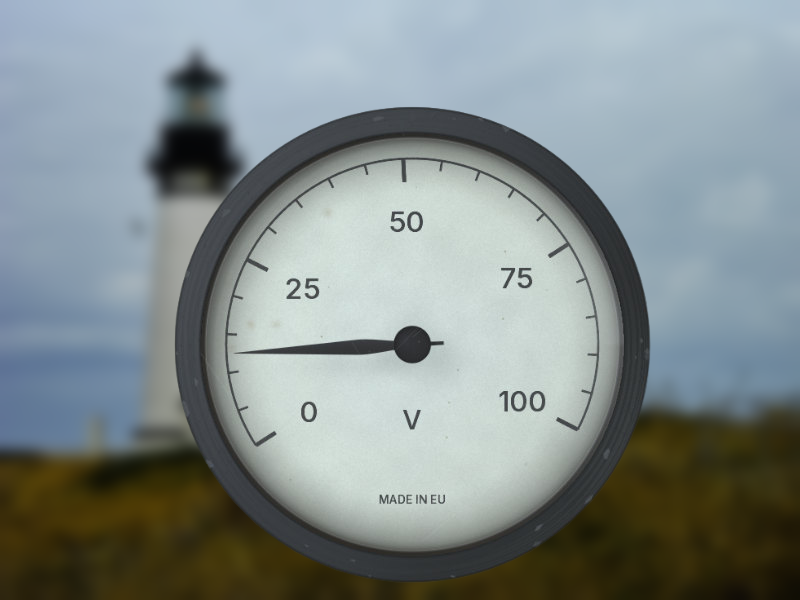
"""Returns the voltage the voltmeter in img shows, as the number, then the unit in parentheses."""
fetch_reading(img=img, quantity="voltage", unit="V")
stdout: 12.5 (V)
